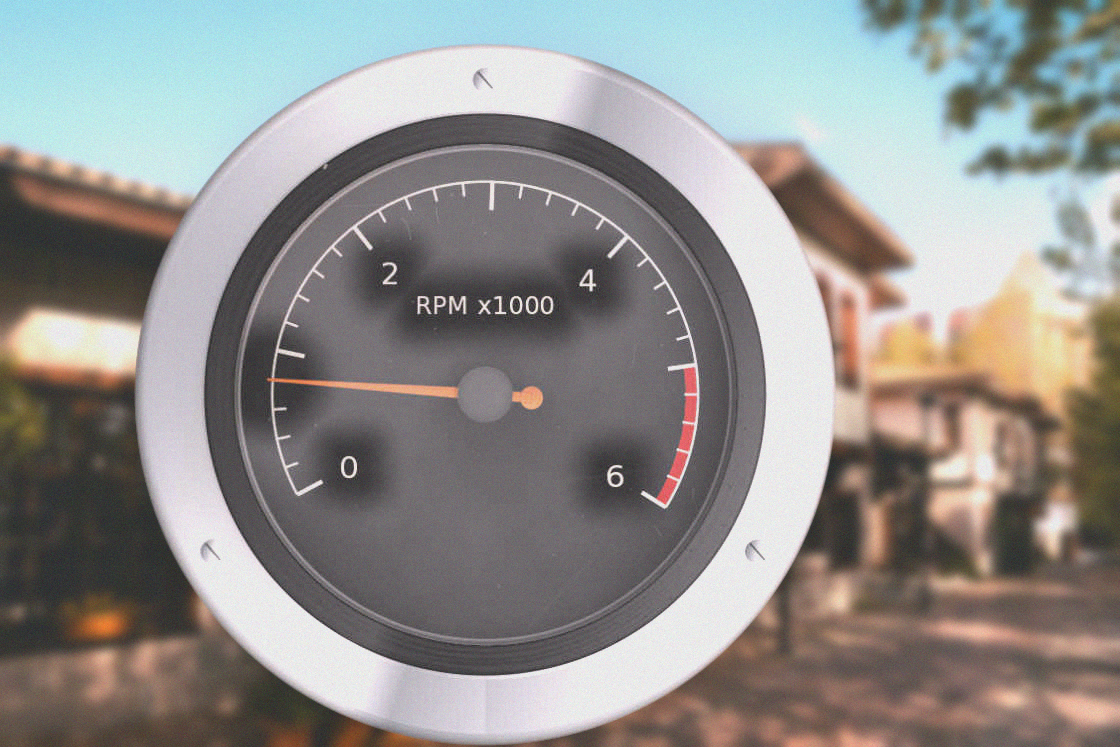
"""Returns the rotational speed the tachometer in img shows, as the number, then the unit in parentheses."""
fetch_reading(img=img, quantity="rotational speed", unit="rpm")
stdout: 800 (rpm)
